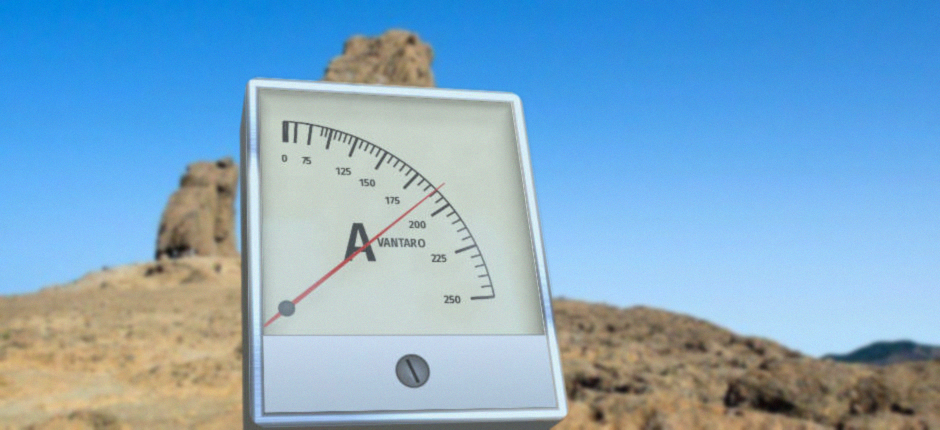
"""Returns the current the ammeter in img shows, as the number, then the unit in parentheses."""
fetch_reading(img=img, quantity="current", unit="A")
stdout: 190 (A)
